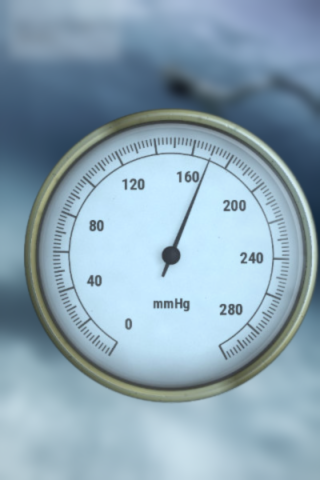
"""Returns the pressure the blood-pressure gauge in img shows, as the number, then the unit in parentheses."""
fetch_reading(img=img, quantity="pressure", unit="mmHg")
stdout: 170 (mmHg)
